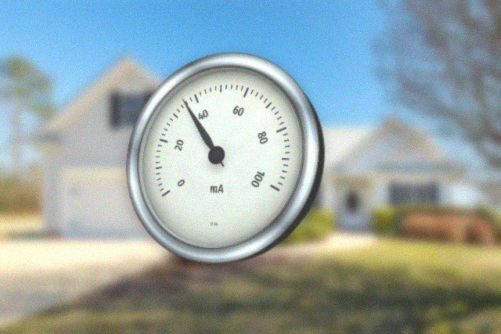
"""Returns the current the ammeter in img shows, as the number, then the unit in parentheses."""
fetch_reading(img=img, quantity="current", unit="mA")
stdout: 36 (mA)
